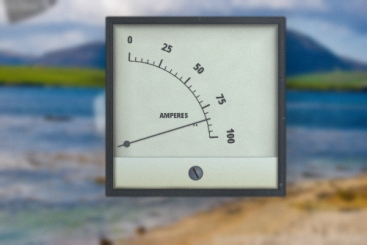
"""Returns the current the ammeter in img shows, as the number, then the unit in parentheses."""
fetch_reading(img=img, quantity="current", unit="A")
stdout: 85 (A)
